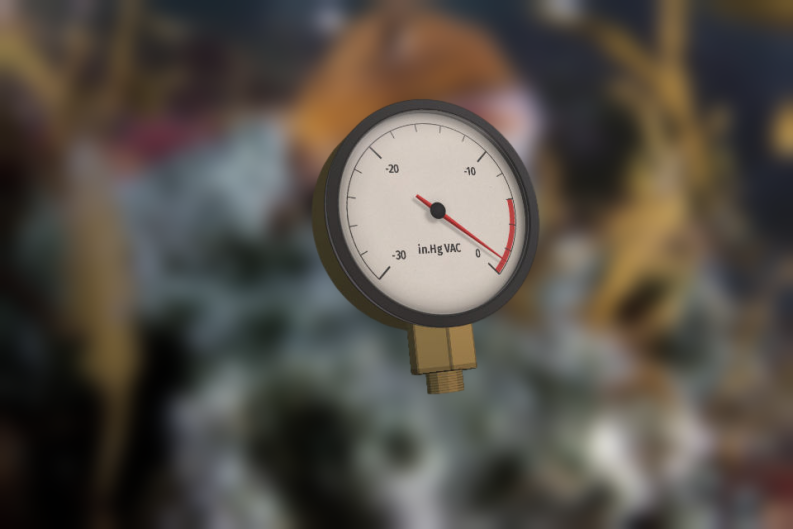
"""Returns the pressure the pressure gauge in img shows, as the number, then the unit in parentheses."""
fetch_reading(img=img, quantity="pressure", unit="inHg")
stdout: -1 (inHg)
